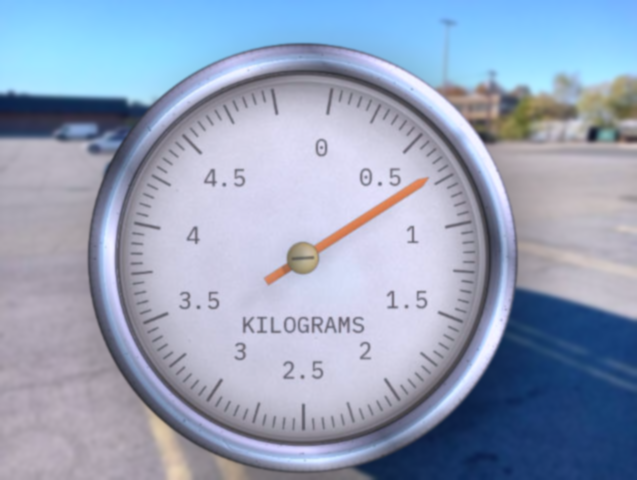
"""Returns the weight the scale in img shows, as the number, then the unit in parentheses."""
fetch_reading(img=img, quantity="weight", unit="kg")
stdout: 0.7 (kg)
